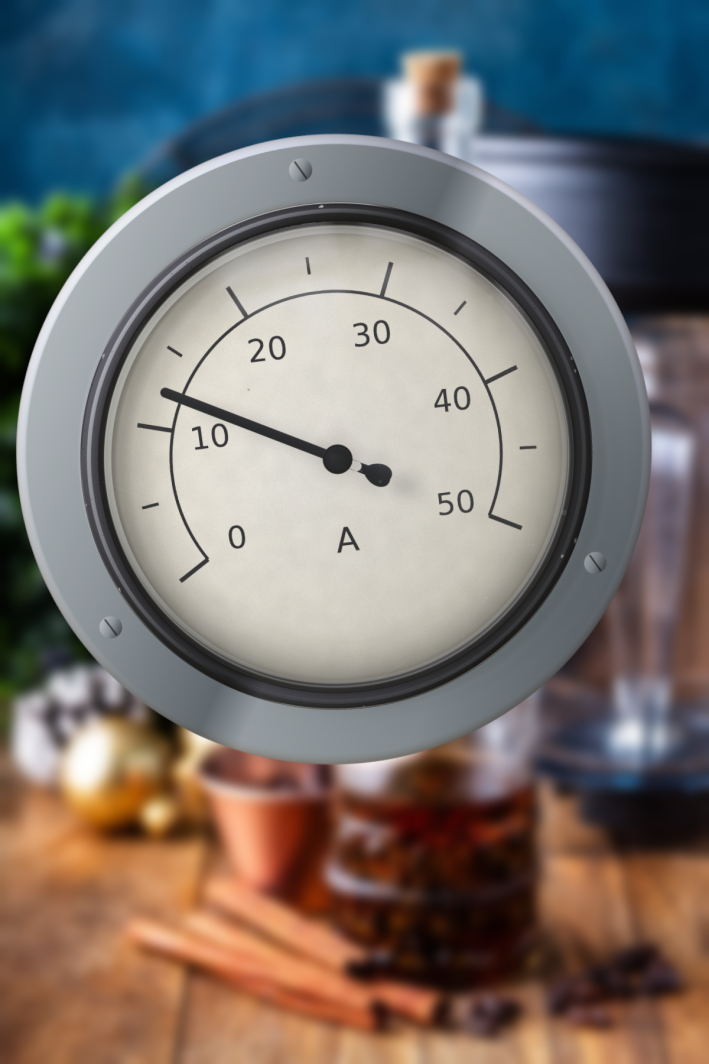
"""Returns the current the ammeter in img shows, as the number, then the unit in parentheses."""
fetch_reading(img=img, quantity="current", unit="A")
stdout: 12.5 (A)
